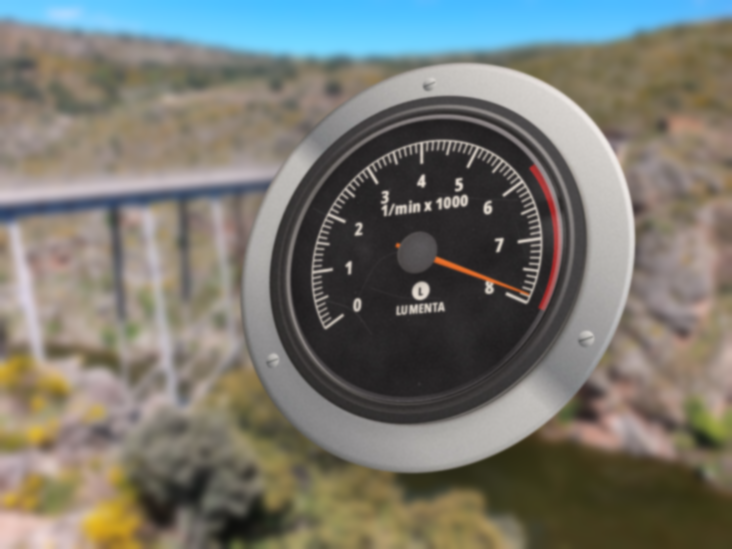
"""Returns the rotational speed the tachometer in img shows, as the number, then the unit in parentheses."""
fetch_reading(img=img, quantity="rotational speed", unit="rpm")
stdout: 7900 (rpm)
